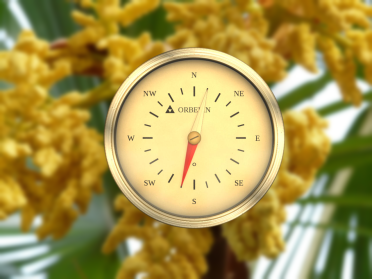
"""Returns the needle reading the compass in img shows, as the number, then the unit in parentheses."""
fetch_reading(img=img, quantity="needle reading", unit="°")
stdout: 195 (°)
